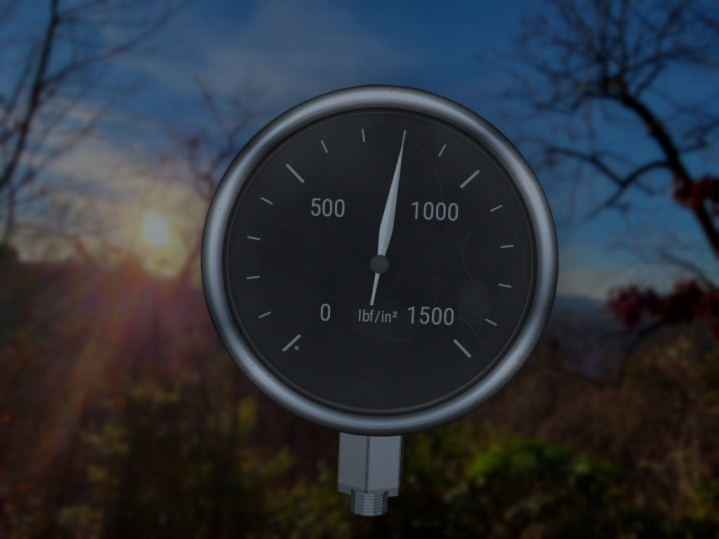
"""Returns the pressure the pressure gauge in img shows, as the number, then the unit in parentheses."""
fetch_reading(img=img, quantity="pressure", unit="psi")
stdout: 800 (psi)
